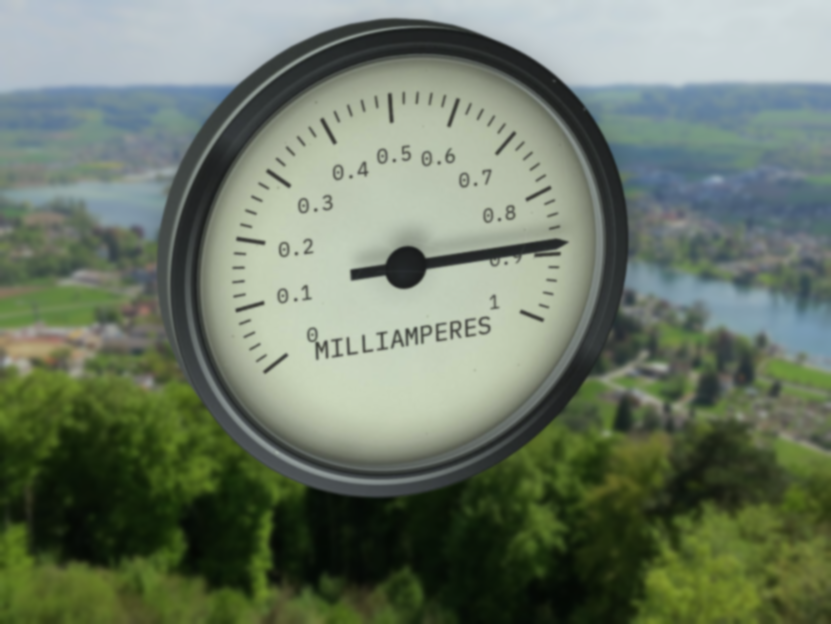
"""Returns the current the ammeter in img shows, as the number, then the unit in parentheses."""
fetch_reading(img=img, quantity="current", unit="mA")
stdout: 0.88 (mA)
